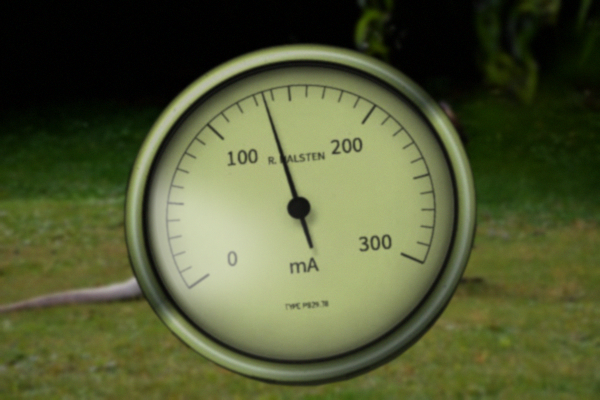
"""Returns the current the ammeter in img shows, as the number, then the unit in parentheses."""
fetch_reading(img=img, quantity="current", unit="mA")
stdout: 135 (mA)
